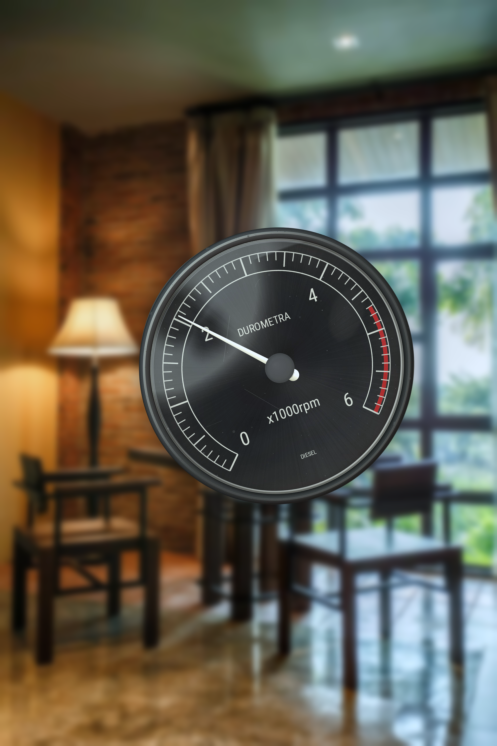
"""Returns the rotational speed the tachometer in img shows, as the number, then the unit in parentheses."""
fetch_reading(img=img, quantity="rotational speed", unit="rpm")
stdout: 2050 (rpm)
